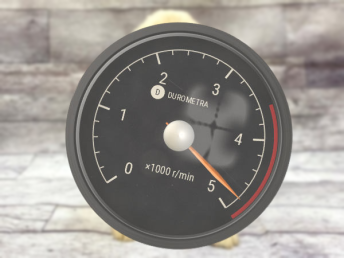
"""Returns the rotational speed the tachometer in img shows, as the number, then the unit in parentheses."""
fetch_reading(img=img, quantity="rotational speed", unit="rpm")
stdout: 4800 (rpm)
